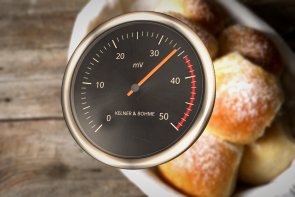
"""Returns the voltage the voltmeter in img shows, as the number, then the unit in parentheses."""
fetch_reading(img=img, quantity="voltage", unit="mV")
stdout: 34 (mV)
